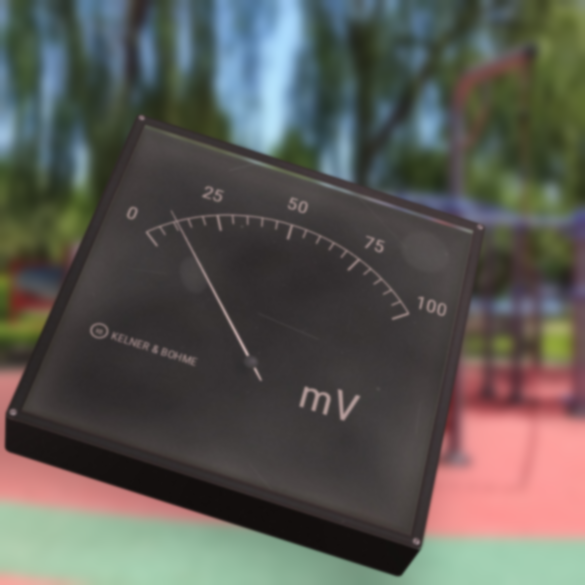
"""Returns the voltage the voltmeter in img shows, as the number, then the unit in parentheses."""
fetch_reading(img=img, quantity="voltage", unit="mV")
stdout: 10 (mV)
